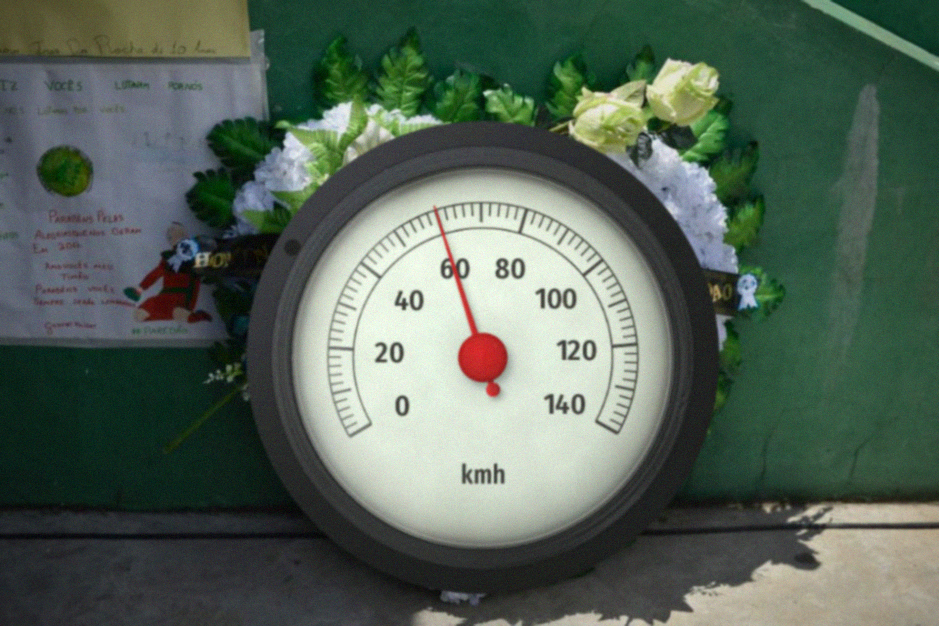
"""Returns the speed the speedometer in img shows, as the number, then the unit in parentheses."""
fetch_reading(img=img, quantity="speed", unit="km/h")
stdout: 60 (km/h)
